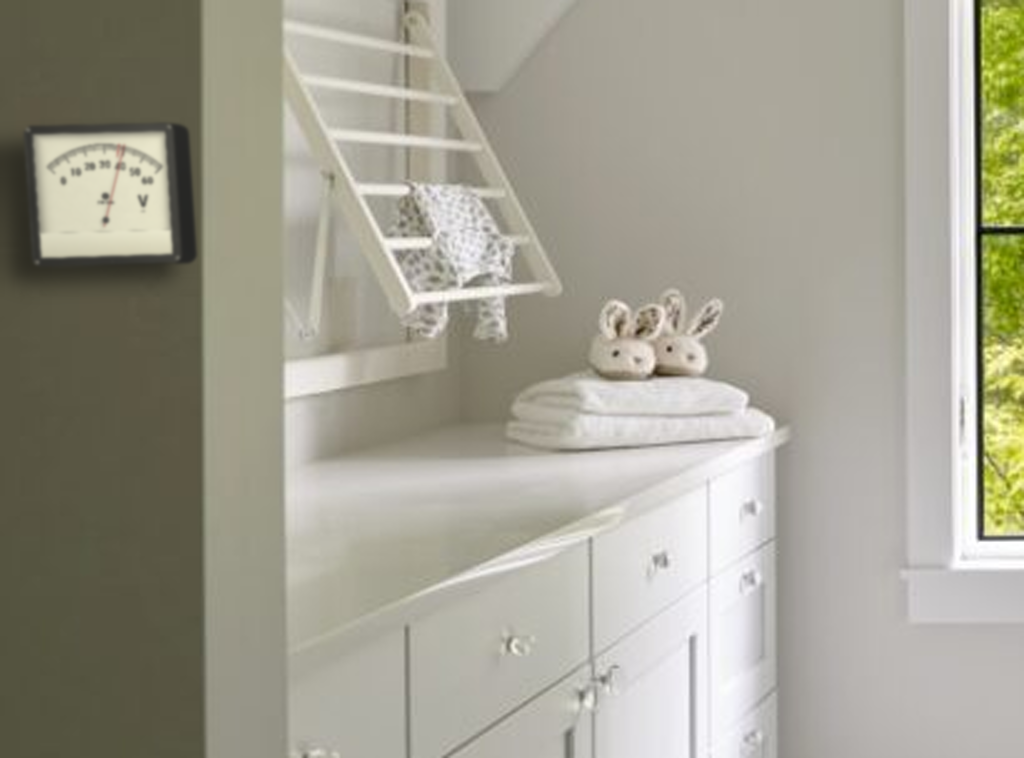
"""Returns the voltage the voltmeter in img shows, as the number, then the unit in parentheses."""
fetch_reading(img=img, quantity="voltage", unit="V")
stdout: 40 (V)
